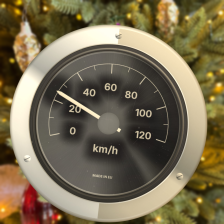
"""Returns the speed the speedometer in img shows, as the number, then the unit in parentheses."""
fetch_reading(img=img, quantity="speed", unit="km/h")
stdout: 25 (km/h)
